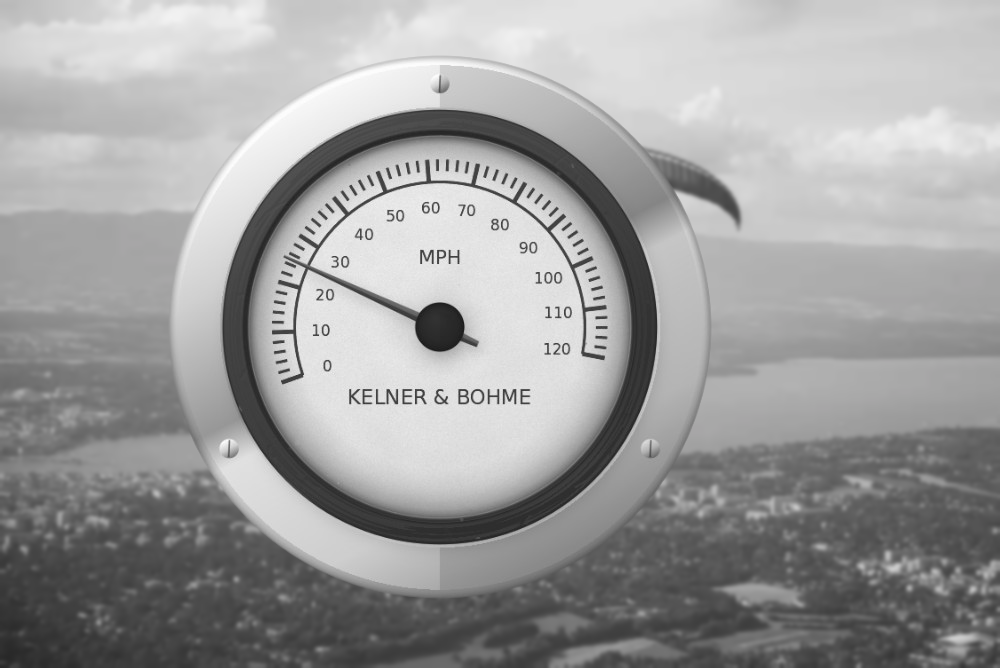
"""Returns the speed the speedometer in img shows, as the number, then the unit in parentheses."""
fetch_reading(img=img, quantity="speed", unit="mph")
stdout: 25 (mph)
